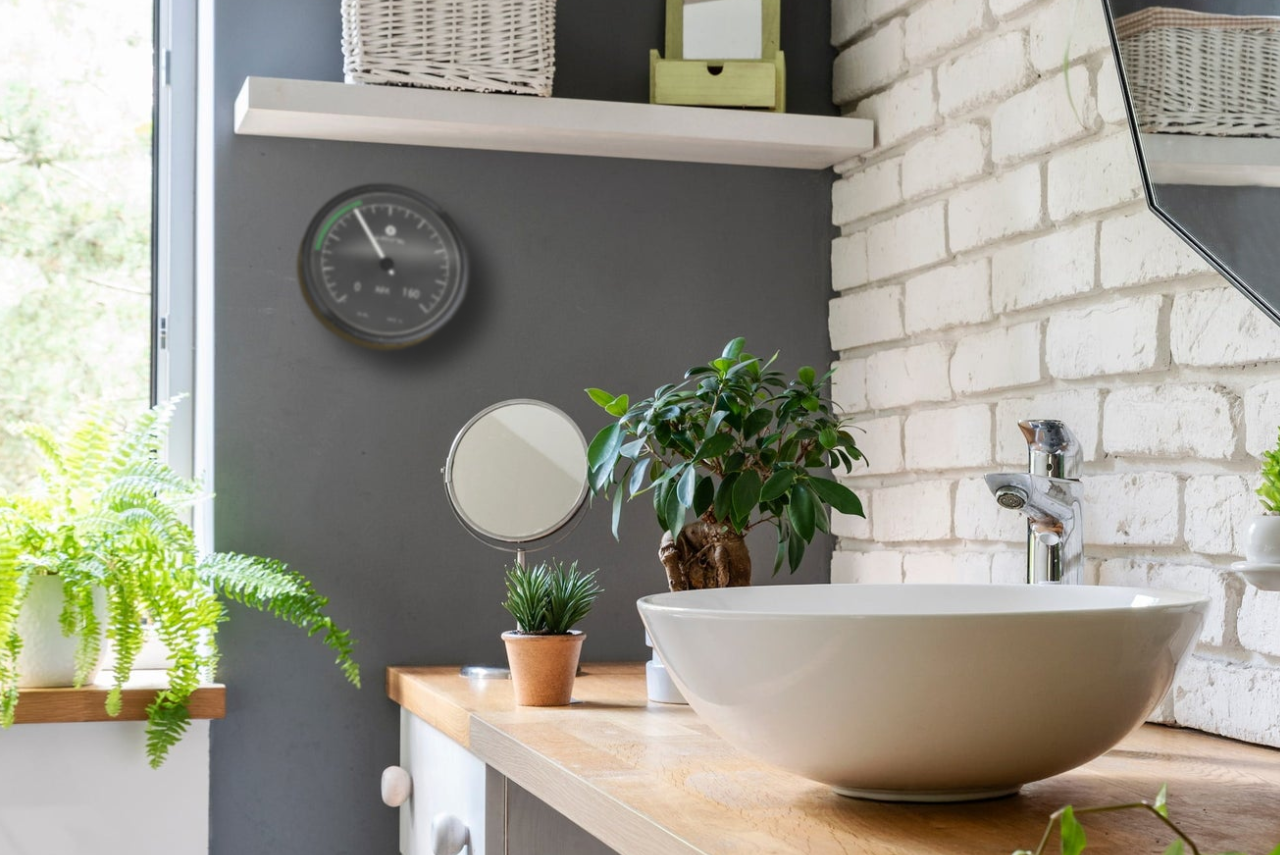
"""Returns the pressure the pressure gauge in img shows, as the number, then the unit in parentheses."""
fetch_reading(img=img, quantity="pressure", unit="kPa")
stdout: 60 (kPa)
